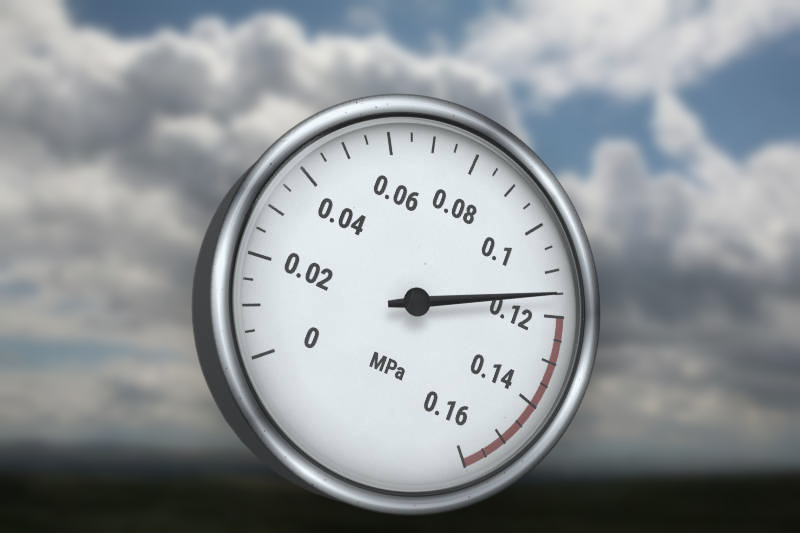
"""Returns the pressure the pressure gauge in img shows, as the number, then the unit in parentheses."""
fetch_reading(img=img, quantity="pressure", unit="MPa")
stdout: 0.115 (MPa)
